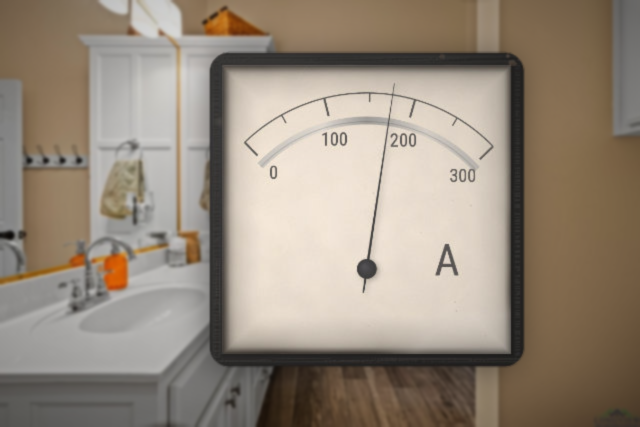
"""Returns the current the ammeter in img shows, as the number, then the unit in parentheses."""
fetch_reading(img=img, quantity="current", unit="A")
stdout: 175 (A)
